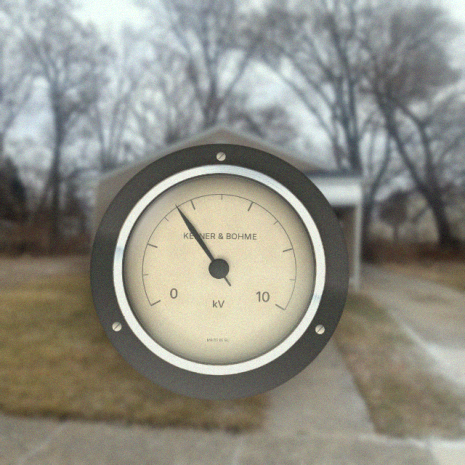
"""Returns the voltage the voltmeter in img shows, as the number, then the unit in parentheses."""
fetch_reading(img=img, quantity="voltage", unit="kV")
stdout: 3.5 (kV)
